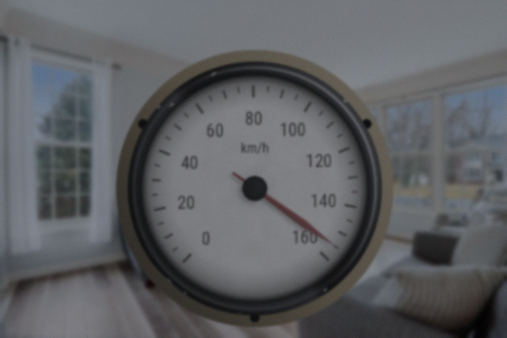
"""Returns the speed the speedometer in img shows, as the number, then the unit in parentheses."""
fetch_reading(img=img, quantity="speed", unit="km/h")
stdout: 155 (km/h)
